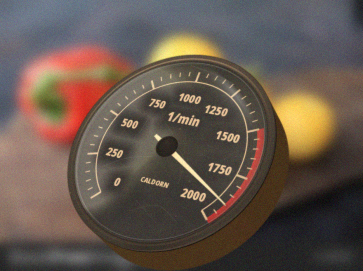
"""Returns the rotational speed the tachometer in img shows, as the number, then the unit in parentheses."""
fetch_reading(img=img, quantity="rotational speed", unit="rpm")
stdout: 1900 (rpm)
